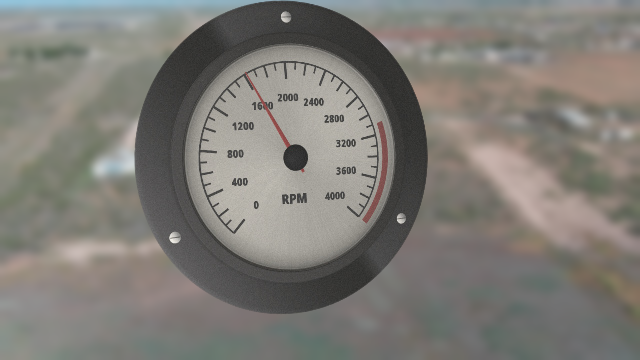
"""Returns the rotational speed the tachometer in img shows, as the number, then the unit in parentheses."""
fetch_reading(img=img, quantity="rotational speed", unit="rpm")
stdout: 1600 (rpm)
